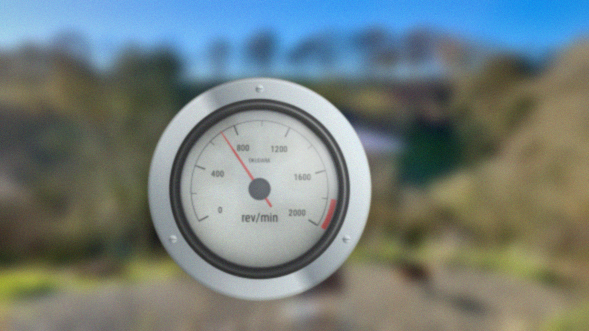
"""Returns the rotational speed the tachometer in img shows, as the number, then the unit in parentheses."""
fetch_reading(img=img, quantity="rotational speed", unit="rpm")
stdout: 700 (rpm)
